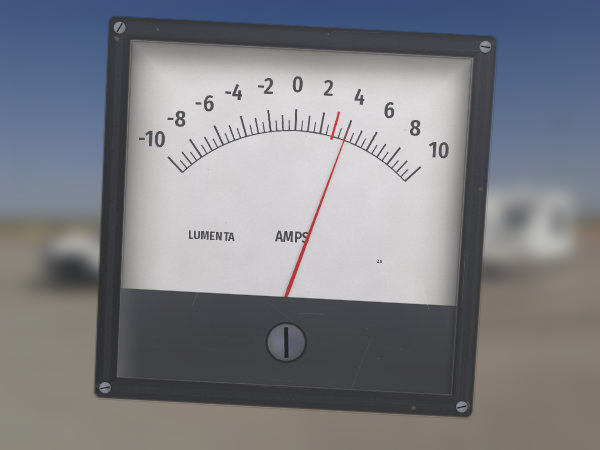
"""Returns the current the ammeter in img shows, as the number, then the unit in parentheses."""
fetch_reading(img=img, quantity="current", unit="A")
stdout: 4 (A)
